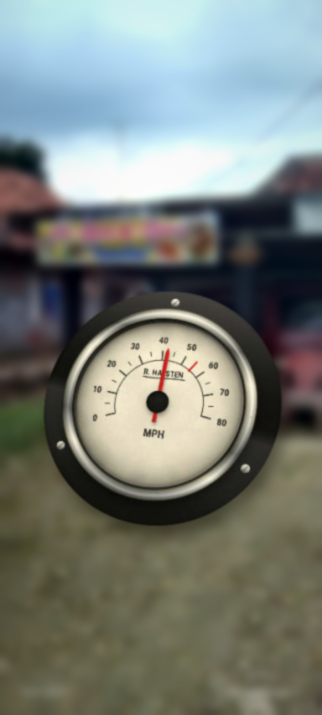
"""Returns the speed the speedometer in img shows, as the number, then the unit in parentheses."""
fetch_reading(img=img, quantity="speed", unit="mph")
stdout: 42.5 (mph)
